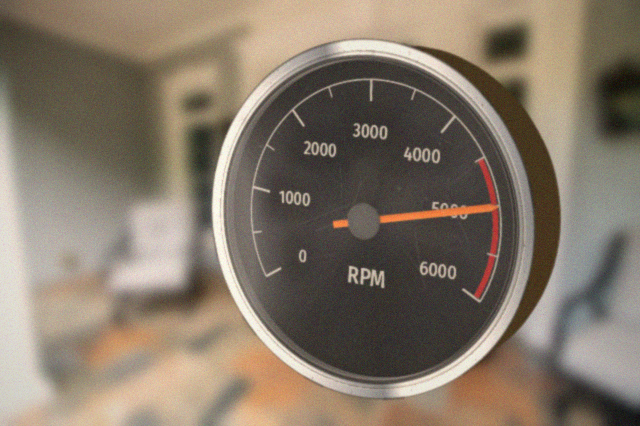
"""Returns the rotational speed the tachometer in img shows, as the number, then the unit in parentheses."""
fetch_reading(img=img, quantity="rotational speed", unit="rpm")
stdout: 5000 (rpm)
